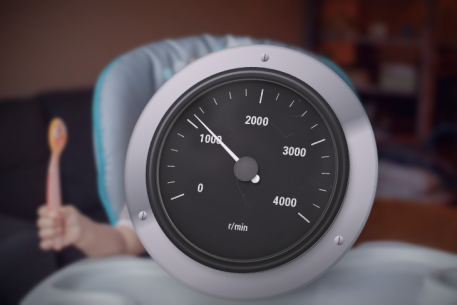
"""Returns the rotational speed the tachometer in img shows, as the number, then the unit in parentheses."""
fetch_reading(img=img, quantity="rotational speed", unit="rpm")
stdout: 1100 (rpm)
